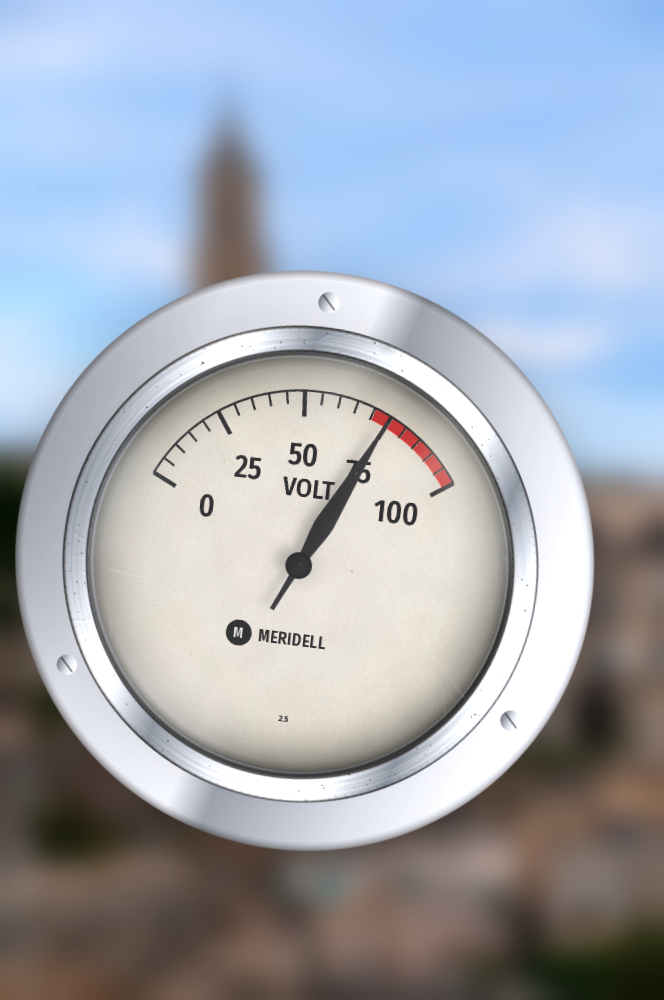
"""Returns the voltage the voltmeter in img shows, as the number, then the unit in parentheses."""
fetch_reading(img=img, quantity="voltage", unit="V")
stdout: 75 (V)
